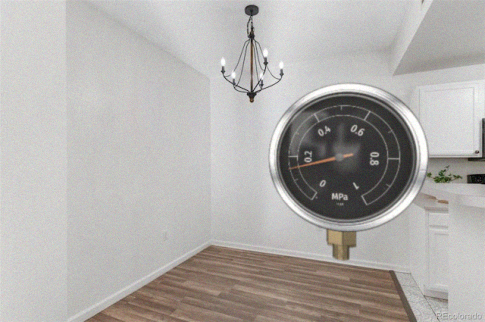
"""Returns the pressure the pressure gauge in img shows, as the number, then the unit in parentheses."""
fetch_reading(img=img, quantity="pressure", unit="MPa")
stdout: 0.15 (MPa)
